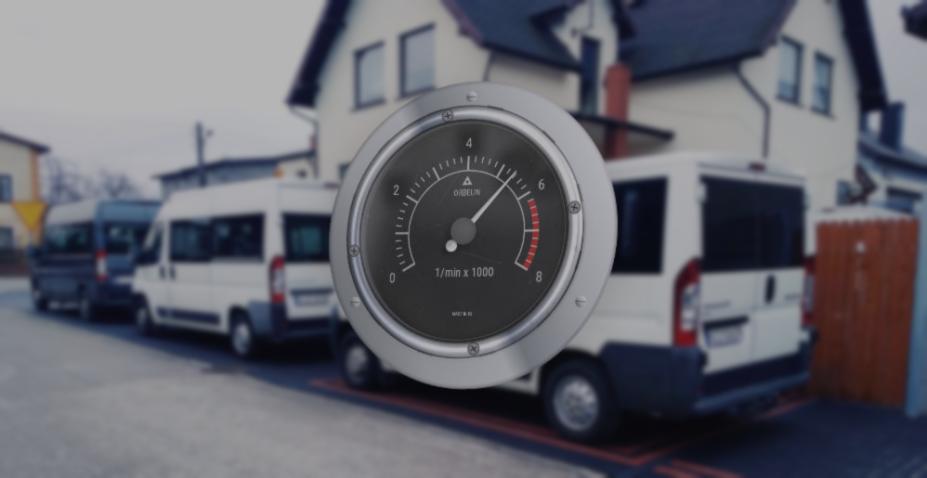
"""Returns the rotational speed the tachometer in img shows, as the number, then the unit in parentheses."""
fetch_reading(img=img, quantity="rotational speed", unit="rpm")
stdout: 5400 (rpm)
